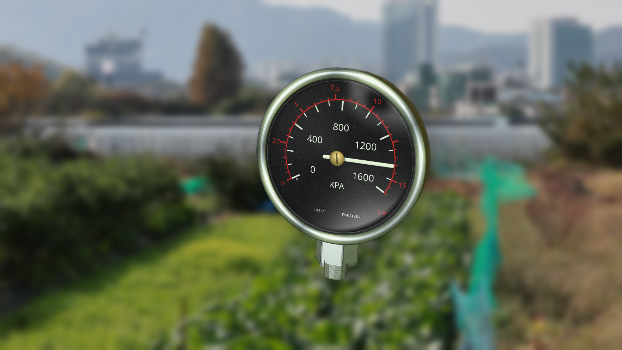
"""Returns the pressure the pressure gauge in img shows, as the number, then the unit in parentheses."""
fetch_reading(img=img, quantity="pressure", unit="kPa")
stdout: 1400 (kPa)
